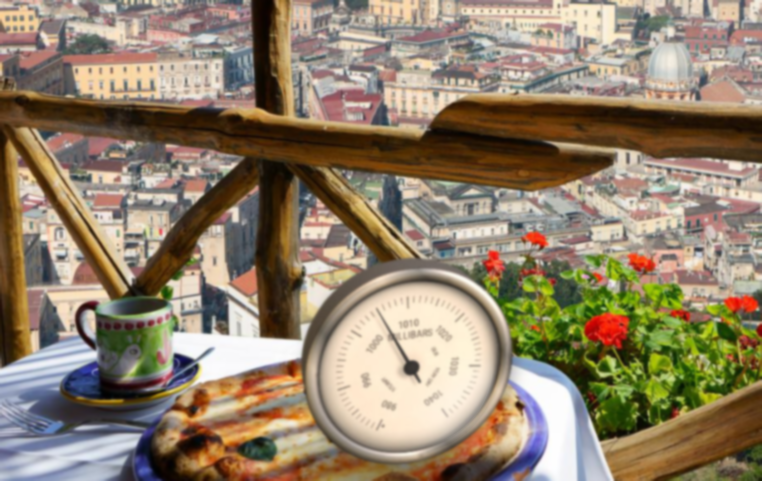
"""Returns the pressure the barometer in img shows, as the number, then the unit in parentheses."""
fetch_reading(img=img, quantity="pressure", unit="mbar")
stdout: 1005 (mbar)
